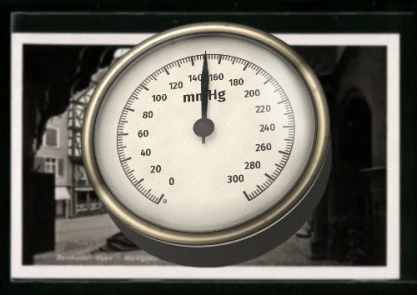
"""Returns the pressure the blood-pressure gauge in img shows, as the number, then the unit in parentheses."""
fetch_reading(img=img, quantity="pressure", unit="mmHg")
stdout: 150 (mmHg)
